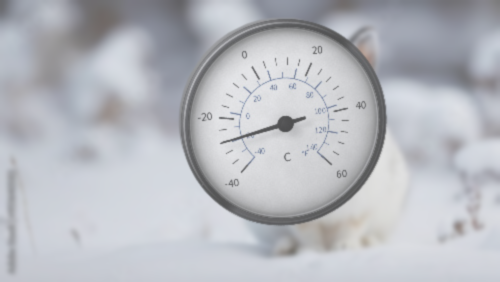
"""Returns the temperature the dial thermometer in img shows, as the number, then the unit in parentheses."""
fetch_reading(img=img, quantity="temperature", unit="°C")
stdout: -28 (°C)
